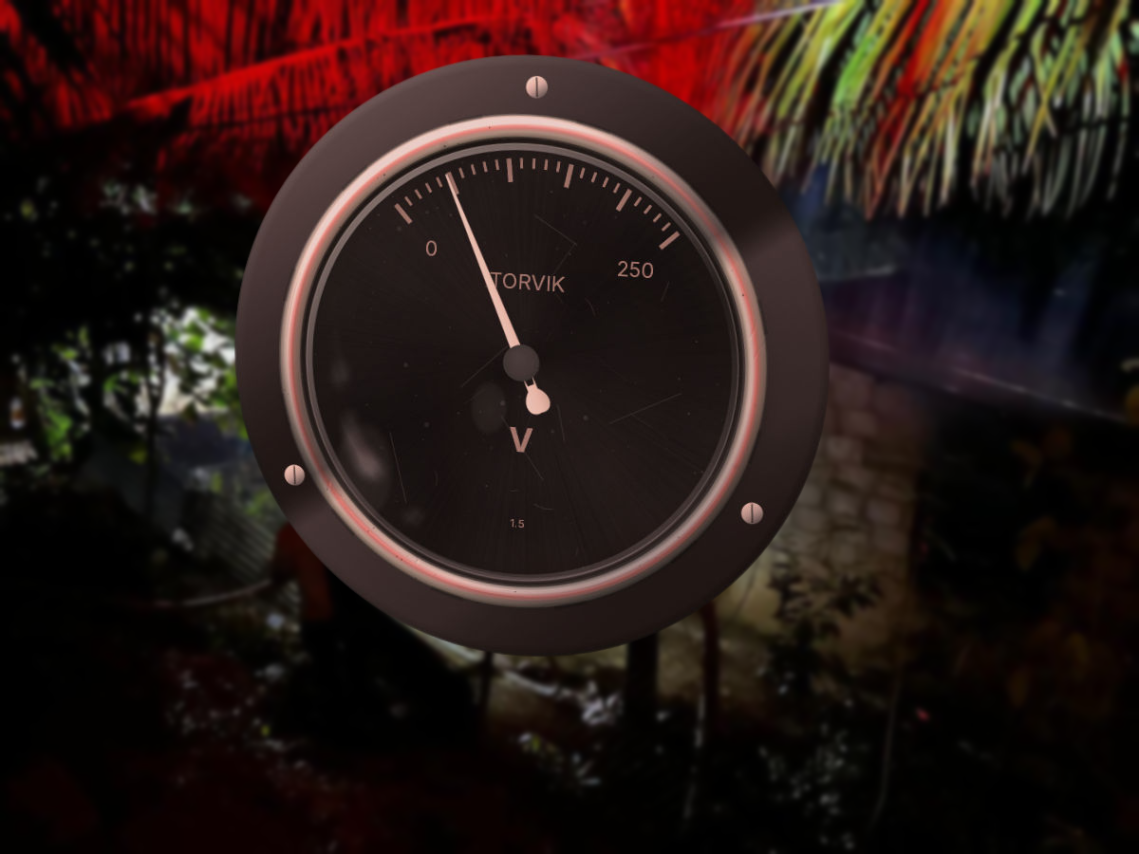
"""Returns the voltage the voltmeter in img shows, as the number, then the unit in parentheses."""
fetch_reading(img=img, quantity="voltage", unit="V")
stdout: 50 (V)
